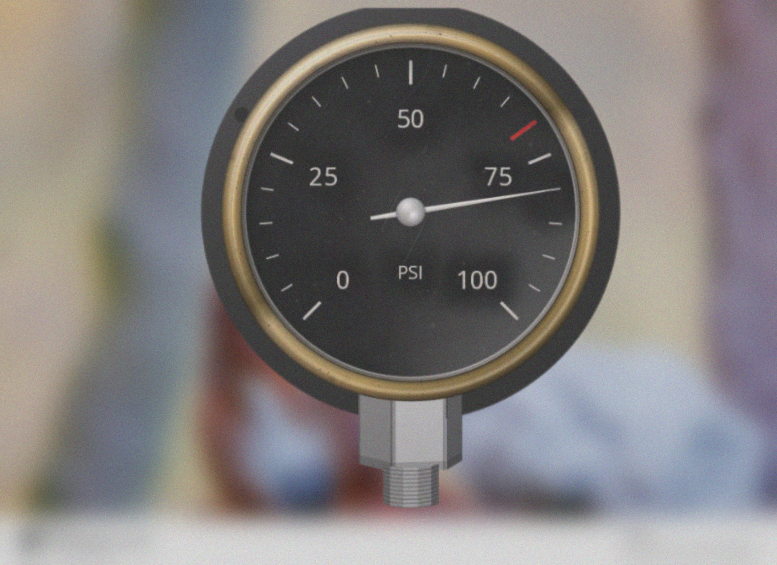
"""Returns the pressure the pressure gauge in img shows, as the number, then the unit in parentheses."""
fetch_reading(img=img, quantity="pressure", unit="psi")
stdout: 80 (psi)
